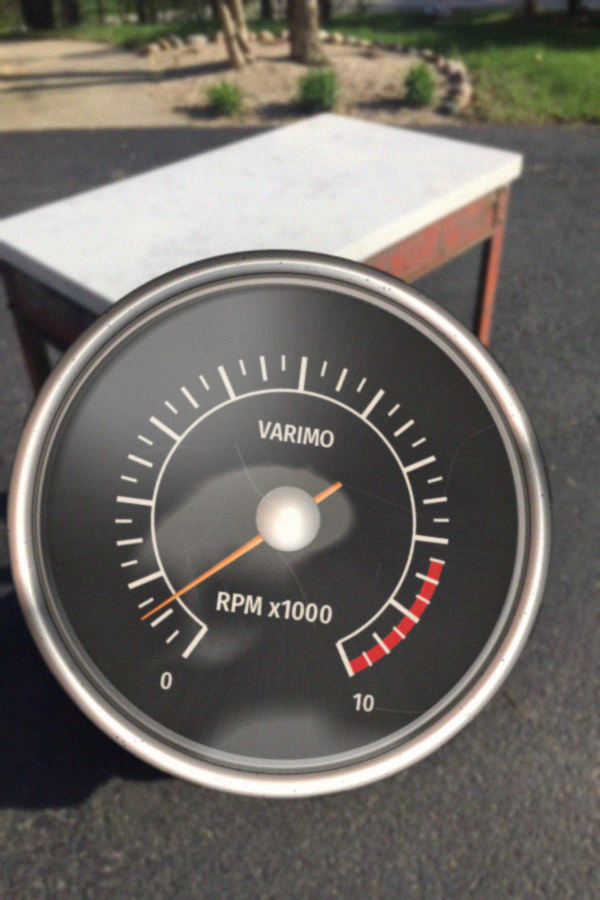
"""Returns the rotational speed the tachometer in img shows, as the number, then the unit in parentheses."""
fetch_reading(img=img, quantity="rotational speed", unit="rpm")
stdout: 625 (rpm)
